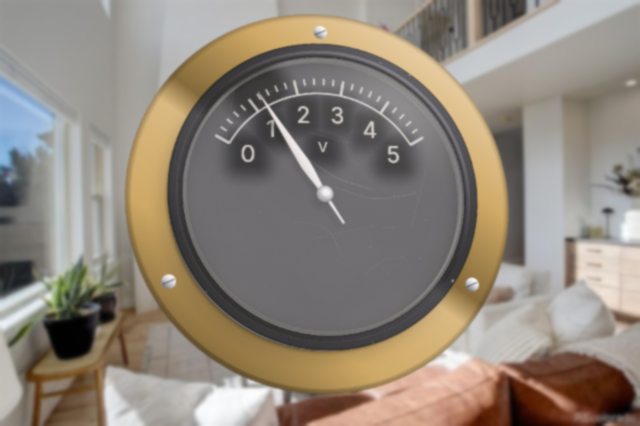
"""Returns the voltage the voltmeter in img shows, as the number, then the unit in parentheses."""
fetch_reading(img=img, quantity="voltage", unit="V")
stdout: 1.2 (V)
